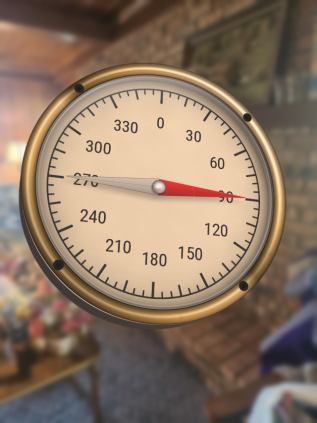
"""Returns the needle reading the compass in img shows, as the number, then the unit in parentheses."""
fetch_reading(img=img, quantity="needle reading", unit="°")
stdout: 90 (°)
